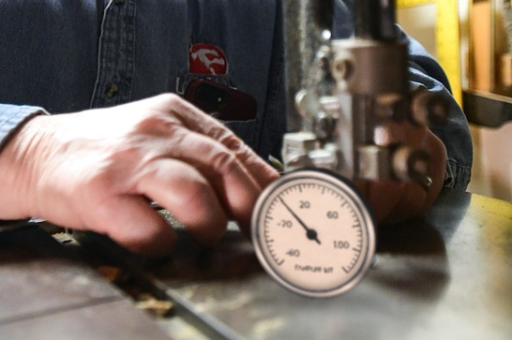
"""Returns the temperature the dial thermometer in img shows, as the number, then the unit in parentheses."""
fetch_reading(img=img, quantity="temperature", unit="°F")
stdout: 0 (°F)
